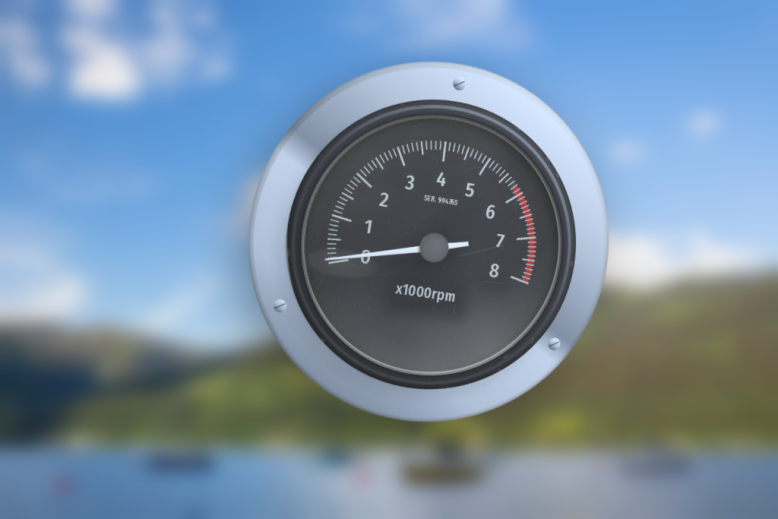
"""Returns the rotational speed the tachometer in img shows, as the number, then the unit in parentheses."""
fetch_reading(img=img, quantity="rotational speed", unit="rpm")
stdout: 100 (rpm)
